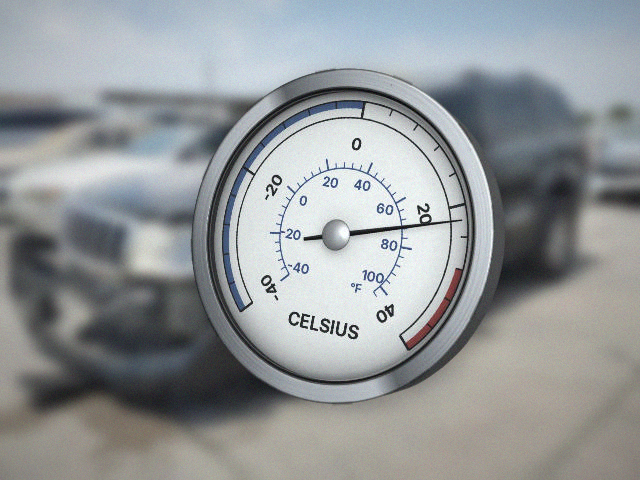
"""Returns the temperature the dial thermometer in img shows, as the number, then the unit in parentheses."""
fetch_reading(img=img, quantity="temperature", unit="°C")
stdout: 22 (°C)
